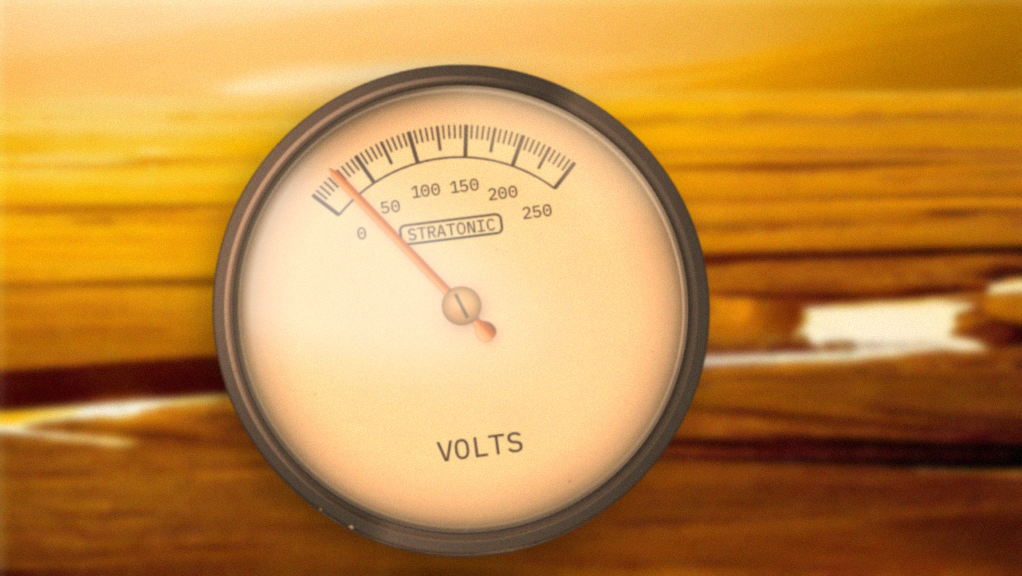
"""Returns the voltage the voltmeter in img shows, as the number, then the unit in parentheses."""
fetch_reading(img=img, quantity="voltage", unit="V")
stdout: 25 (V)
